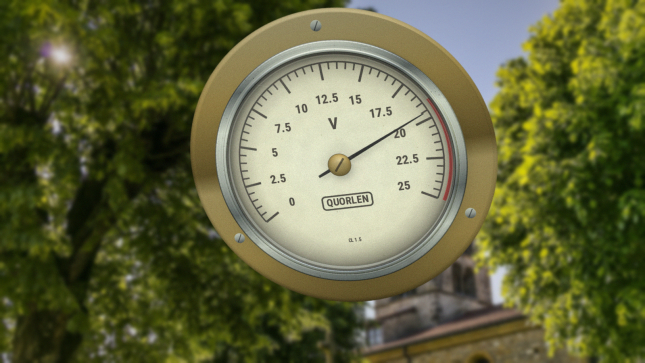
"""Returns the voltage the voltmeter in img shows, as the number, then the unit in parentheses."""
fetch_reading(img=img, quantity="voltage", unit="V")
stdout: 19.5 (V)
